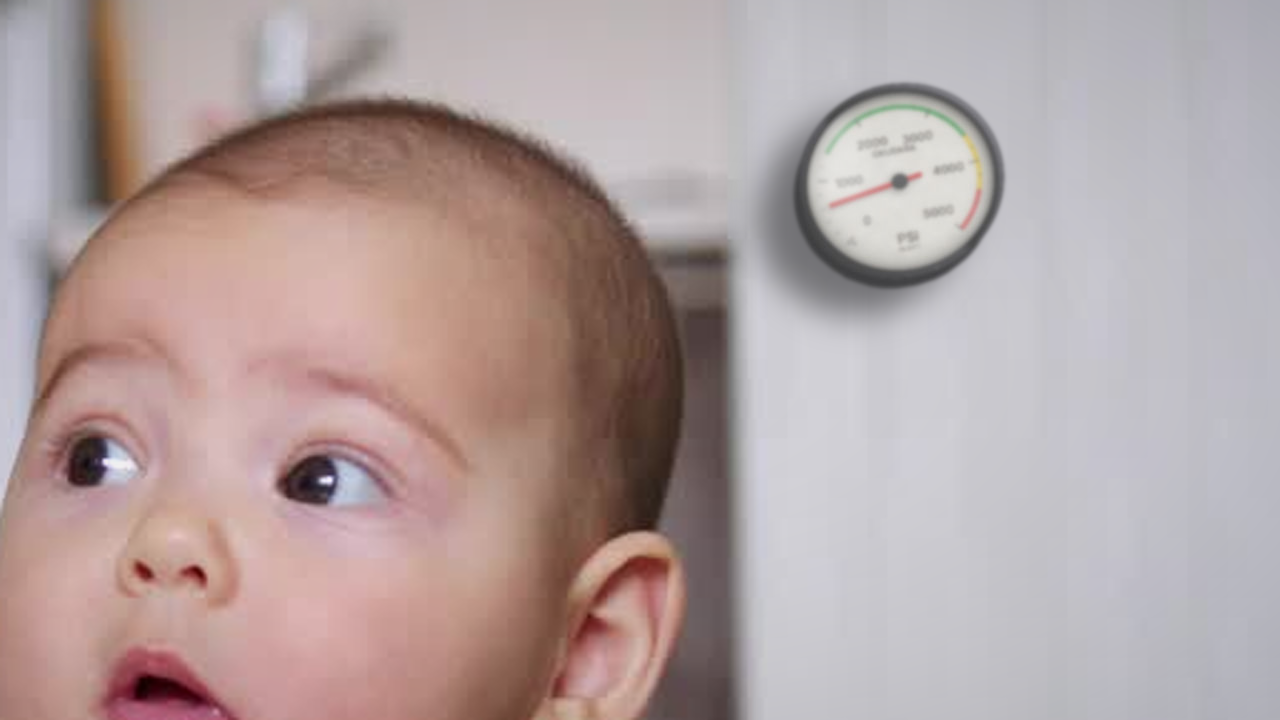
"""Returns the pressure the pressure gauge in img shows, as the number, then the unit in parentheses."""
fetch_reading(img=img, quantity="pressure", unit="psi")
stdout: 600 (psi)
